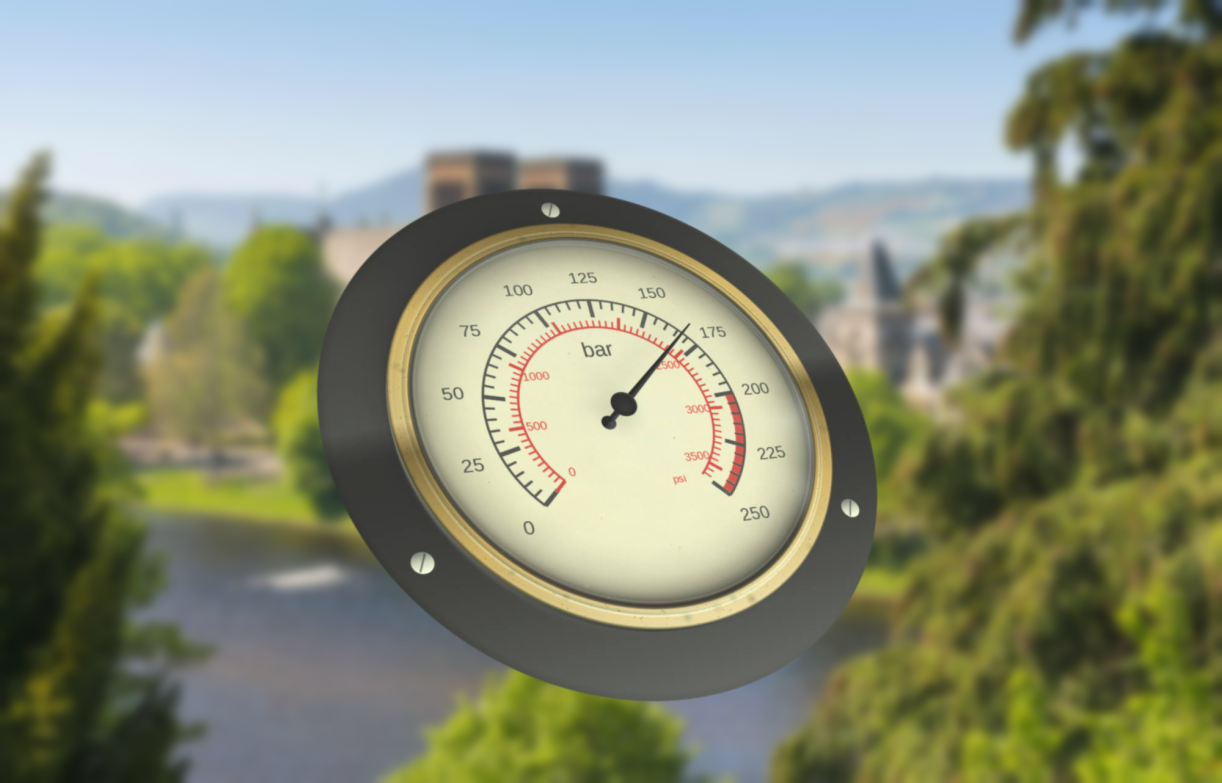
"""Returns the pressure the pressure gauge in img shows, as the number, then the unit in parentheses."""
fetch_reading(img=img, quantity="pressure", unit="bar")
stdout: 167.5 (bar)
